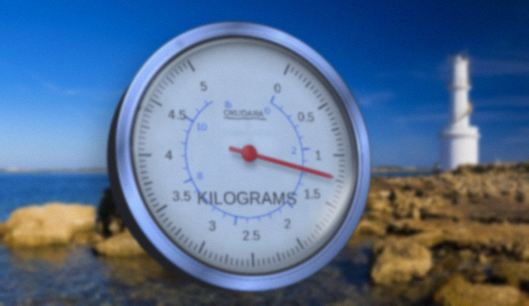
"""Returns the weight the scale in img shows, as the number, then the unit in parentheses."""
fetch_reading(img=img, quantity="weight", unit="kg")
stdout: 1.25 (kg)
